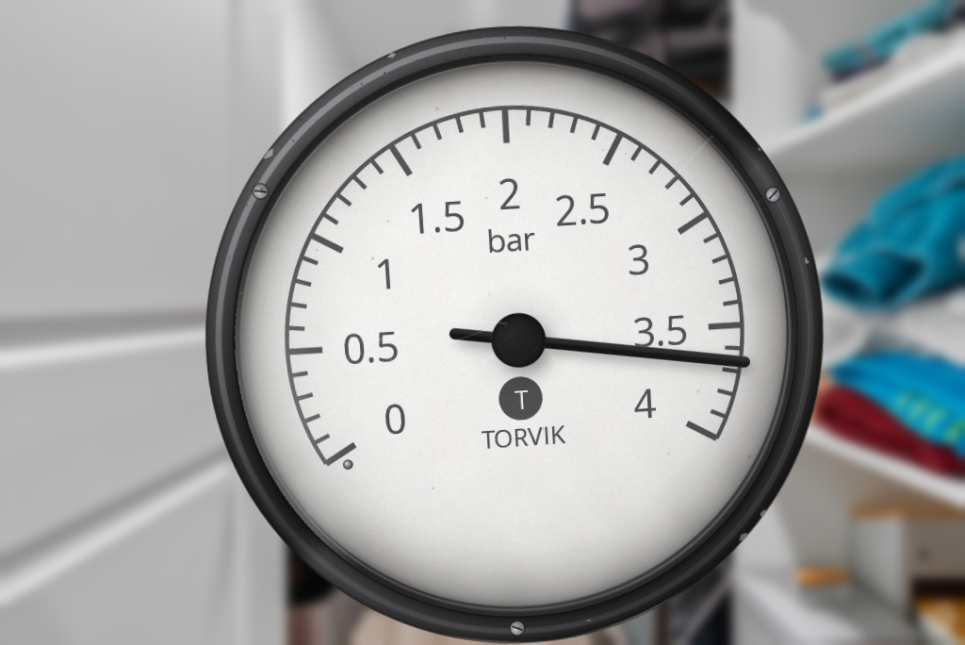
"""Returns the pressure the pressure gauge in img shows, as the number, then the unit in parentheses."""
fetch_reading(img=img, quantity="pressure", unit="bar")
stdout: 3.65 (bar)
